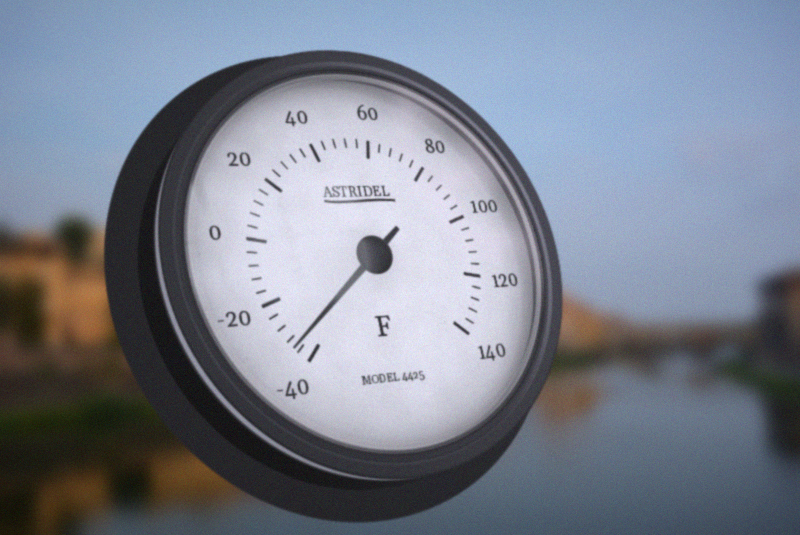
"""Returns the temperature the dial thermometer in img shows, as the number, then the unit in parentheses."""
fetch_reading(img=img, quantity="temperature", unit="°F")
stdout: -34 (°F)
